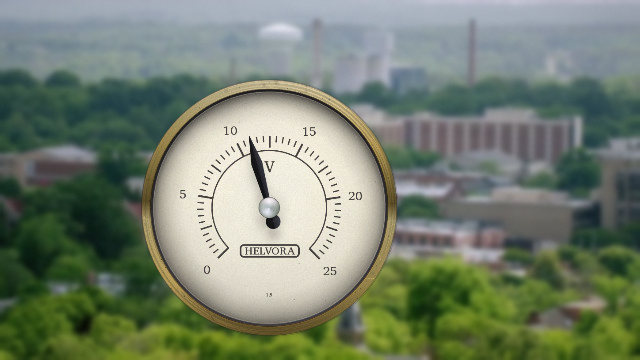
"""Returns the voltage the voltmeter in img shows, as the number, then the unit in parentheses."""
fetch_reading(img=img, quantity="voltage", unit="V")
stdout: 11 (V)
